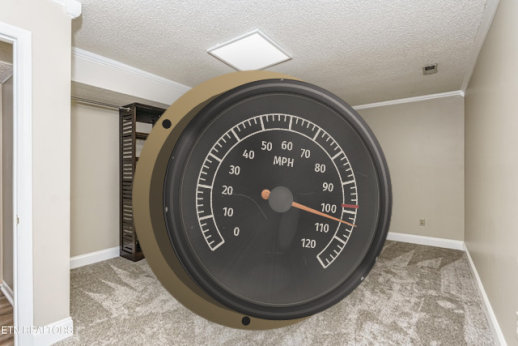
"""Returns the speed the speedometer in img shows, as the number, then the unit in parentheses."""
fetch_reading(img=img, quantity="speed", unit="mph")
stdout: 104 (mph)
